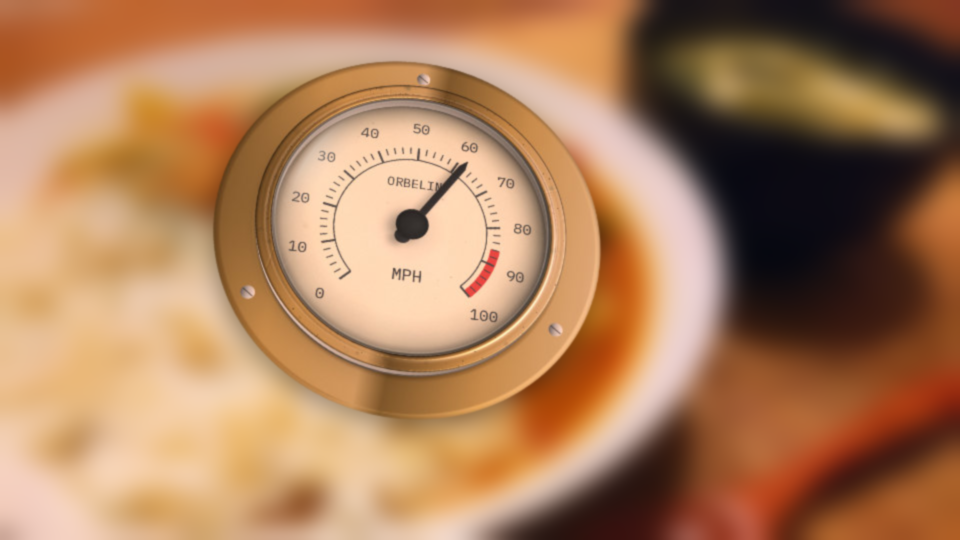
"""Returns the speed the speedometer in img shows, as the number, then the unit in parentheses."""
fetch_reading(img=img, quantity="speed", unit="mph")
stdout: 62 (mph)
